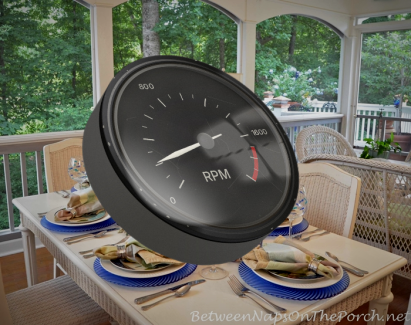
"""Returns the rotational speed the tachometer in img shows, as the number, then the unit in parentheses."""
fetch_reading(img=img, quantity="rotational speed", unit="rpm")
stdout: 200 (rpm)
